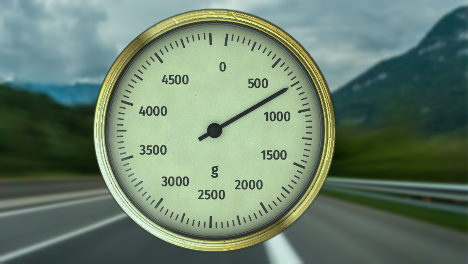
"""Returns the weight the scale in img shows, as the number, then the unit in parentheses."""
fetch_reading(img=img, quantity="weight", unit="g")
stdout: 750 (g)
